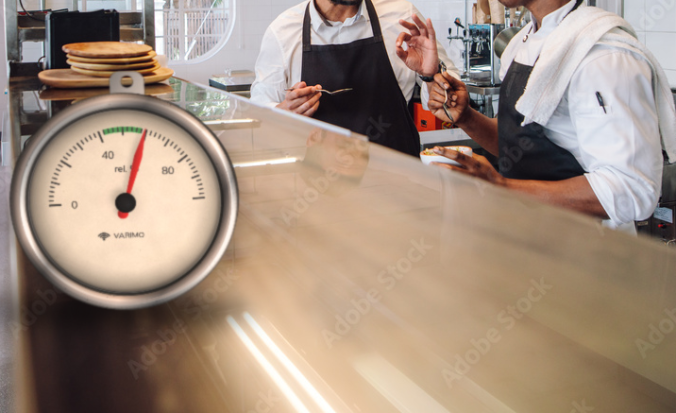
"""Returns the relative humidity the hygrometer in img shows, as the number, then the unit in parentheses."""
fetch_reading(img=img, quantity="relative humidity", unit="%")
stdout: 60 (%)
